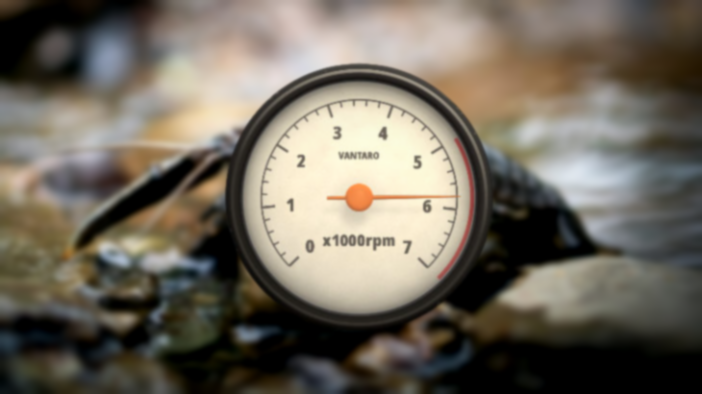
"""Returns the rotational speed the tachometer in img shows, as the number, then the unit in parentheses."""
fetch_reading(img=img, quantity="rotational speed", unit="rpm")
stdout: 5800 (rpm)
